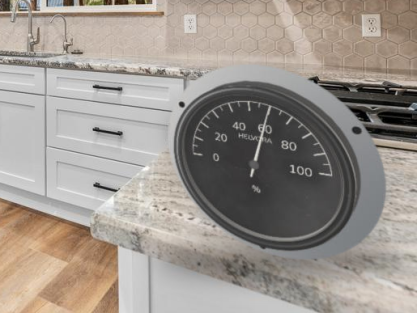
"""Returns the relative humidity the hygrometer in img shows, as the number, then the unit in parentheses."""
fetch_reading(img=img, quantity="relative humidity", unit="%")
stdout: 60 (%)
